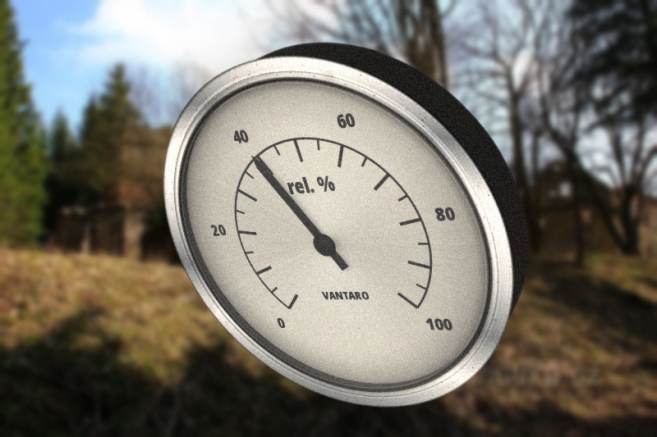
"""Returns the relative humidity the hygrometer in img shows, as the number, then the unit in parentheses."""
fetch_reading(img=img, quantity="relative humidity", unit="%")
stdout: 40 (%)
